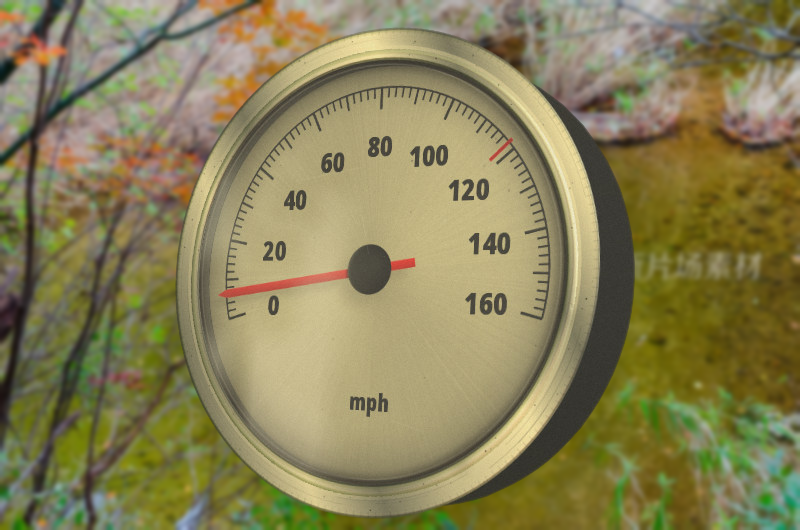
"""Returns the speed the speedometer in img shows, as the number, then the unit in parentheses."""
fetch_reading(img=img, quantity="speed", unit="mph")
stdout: 6 (mph)
